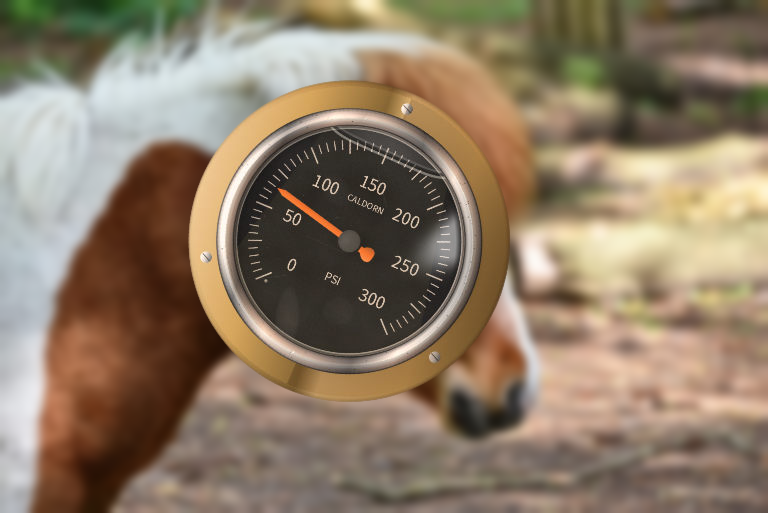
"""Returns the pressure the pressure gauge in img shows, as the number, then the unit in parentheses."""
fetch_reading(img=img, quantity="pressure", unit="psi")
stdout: 65 (psi)
